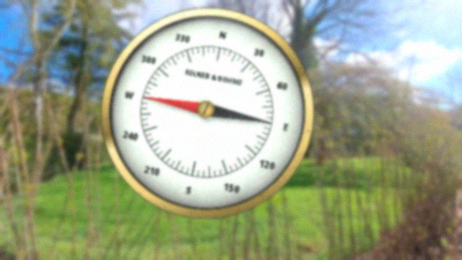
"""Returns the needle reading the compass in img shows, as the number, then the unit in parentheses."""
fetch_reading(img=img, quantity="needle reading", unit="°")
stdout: 270 (°)
